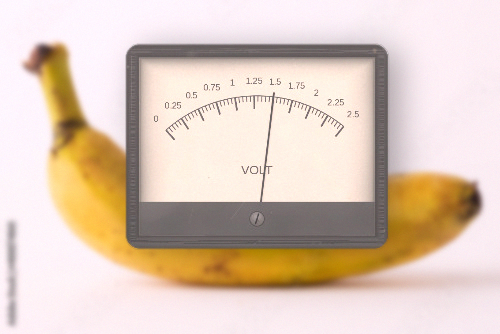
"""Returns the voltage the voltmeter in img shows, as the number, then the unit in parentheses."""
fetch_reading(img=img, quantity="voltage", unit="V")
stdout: 1.5 (V)
